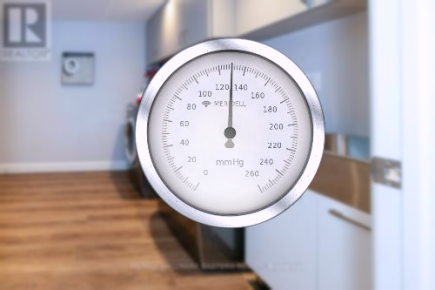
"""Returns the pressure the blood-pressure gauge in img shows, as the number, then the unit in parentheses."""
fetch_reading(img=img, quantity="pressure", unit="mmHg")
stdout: 130 (mmHg)
